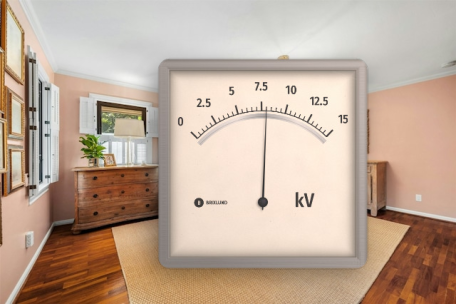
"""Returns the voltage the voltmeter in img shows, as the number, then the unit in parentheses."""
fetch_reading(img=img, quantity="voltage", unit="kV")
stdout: 8 (kV)
